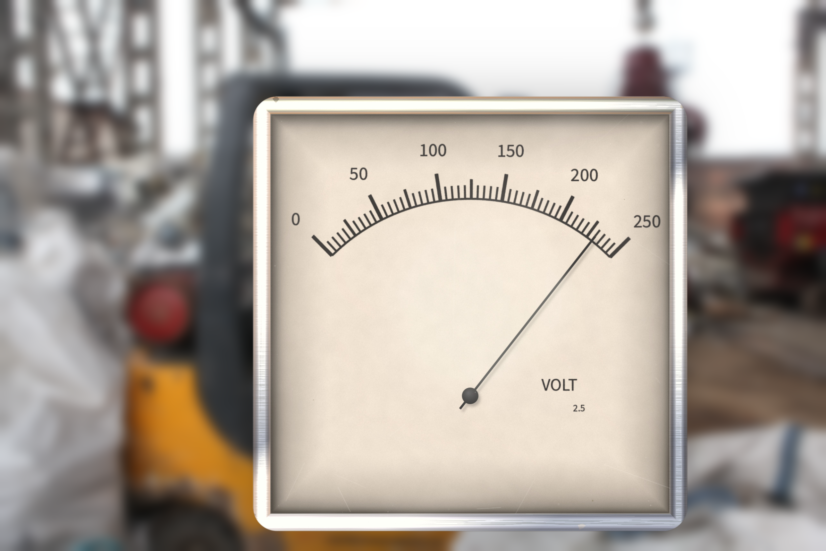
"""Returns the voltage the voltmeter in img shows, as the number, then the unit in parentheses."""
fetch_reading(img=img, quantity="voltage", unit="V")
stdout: 230 (V)
